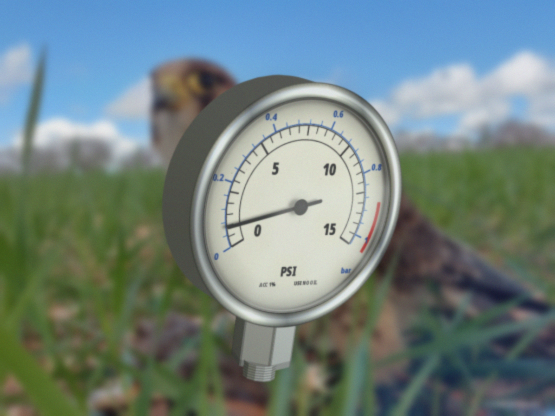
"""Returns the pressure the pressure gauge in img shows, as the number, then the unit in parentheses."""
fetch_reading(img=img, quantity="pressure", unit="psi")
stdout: 1 (psi)
